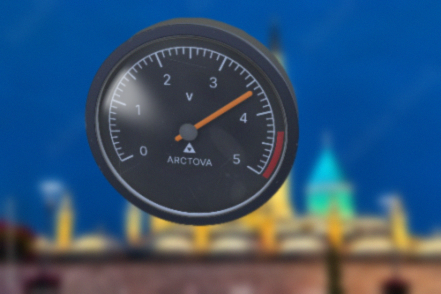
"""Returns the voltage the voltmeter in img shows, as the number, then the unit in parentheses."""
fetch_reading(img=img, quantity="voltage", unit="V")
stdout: 3.6 (V)
